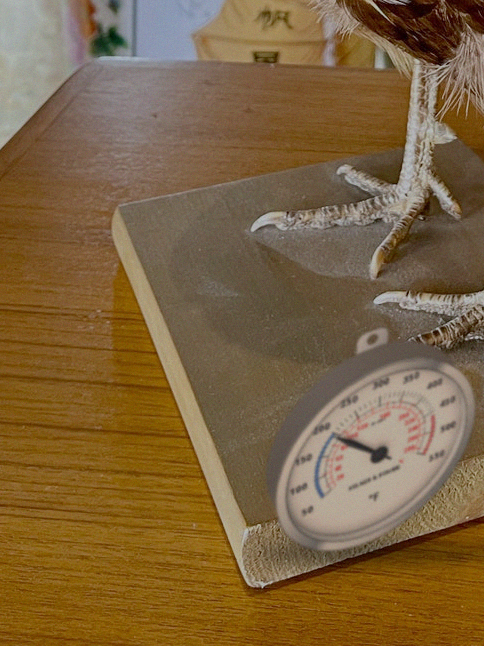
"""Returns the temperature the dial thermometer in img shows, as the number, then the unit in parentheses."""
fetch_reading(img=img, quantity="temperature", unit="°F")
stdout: 200 (°F)
